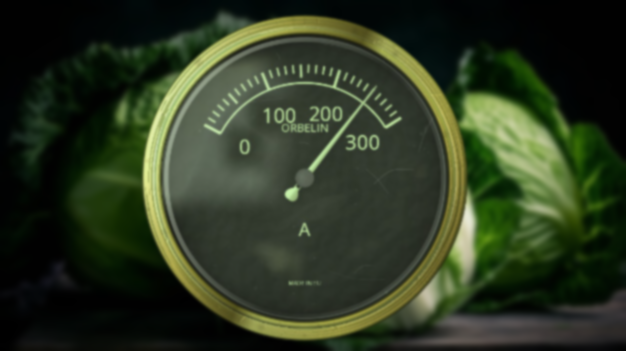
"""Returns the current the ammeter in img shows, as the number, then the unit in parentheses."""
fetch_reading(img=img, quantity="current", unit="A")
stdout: 250 (A)
